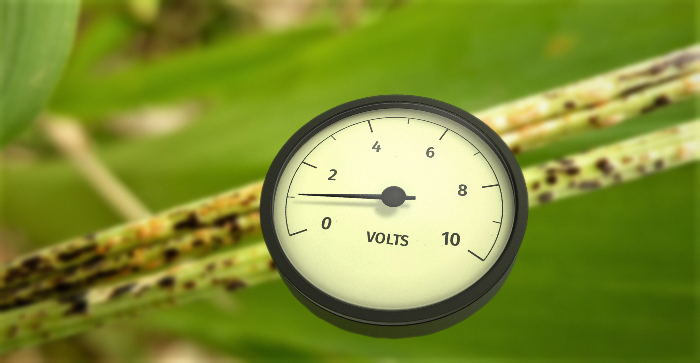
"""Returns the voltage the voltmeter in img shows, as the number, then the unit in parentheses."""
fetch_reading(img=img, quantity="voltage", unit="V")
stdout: 1 (V)
